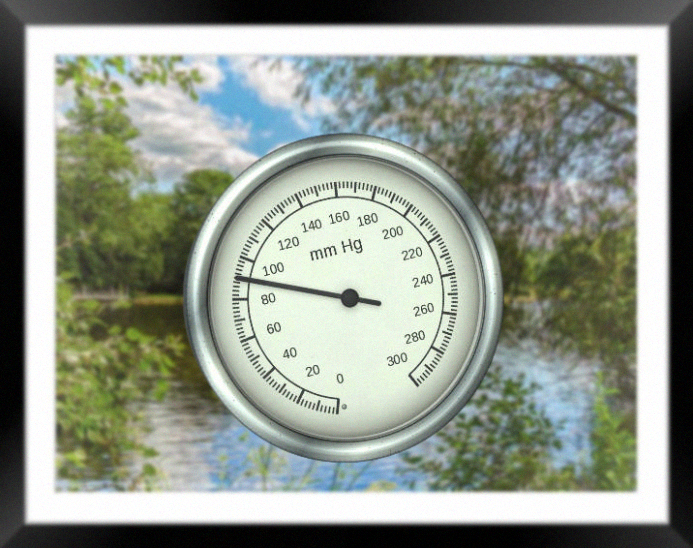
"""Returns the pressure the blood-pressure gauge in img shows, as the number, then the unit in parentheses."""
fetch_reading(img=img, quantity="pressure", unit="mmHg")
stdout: 90 (mmHg)
